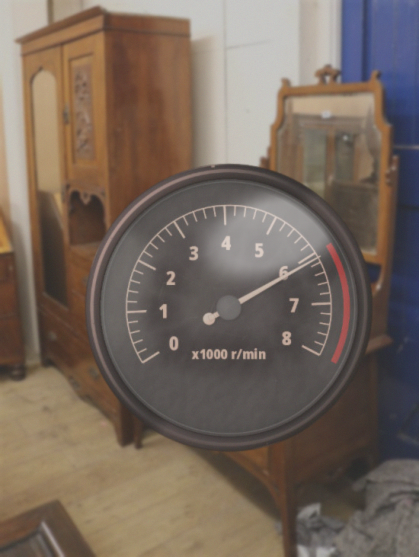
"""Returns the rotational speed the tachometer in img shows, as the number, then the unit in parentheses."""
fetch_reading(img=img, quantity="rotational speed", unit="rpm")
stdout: 6100 (rpm)
